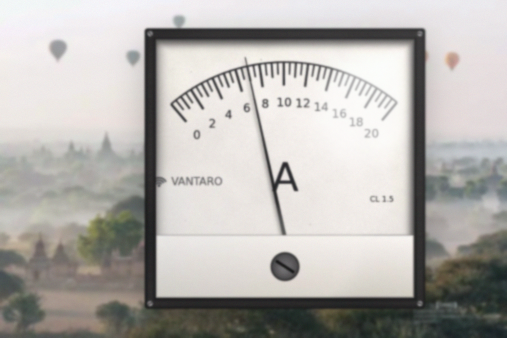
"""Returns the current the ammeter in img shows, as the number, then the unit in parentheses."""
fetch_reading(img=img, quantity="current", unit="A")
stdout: 7 (A)
